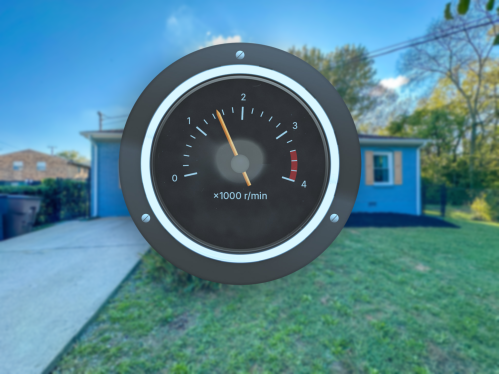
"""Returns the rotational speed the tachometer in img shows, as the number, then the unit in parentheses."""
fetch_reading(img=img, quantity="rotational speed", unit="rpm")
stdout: 1500 (rpm)
